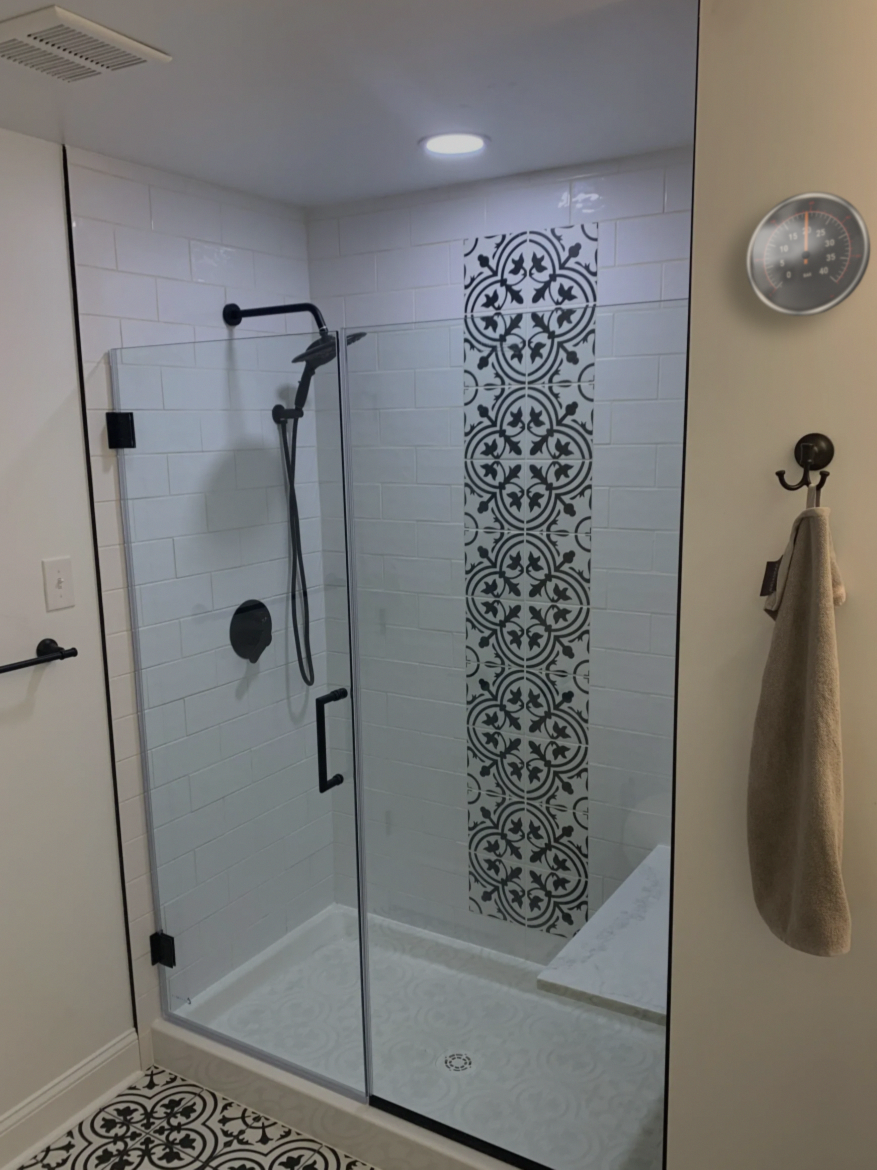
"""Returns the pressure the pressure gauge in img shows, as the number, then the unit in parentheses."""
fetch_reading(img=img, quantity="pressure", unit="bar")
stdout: 20 (bar)
